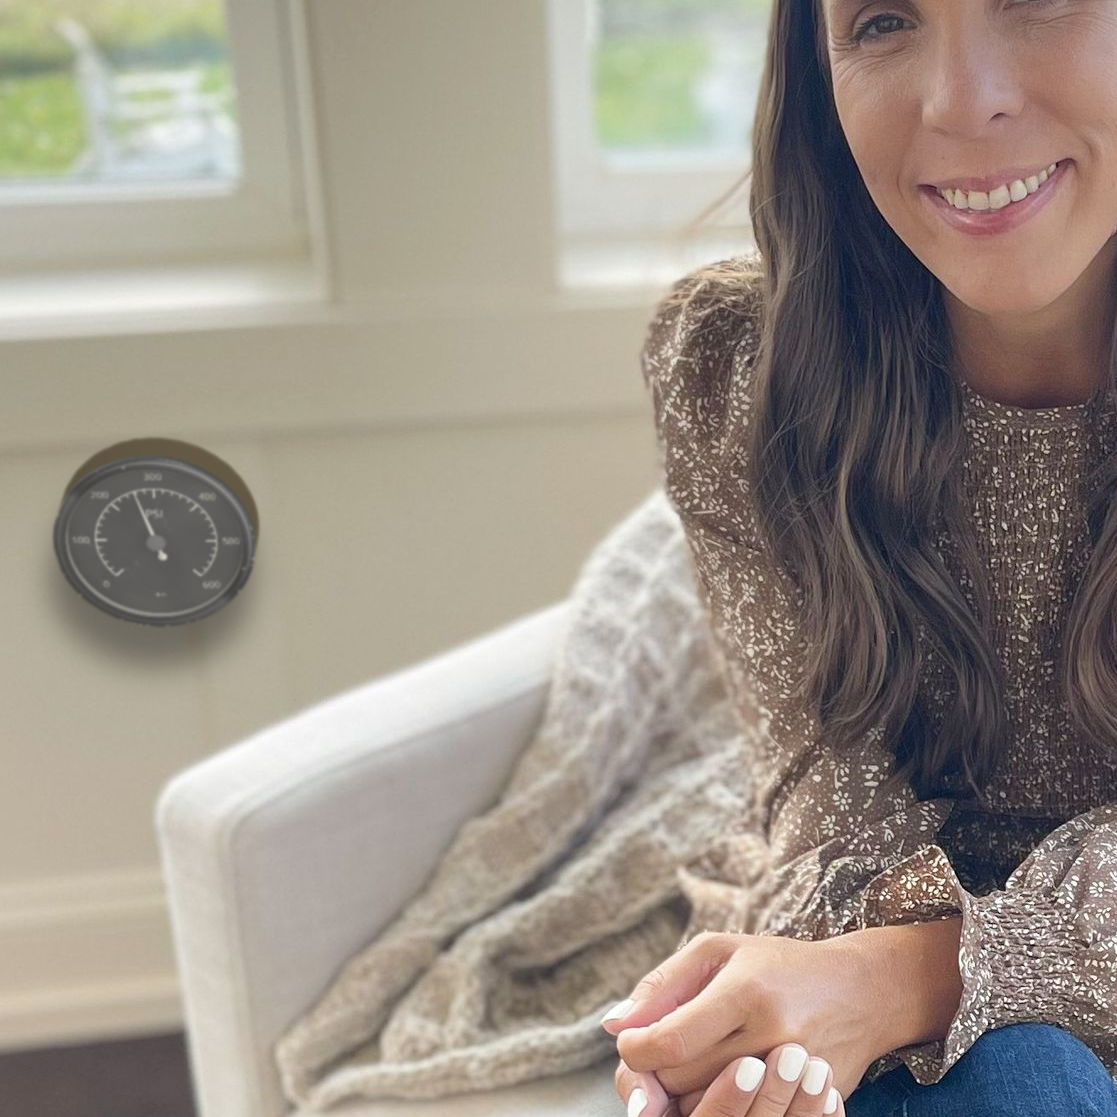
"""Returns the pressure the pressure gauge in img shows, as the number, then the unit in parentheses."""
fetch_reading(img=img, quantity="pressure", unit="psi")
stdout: 260 (psi)
